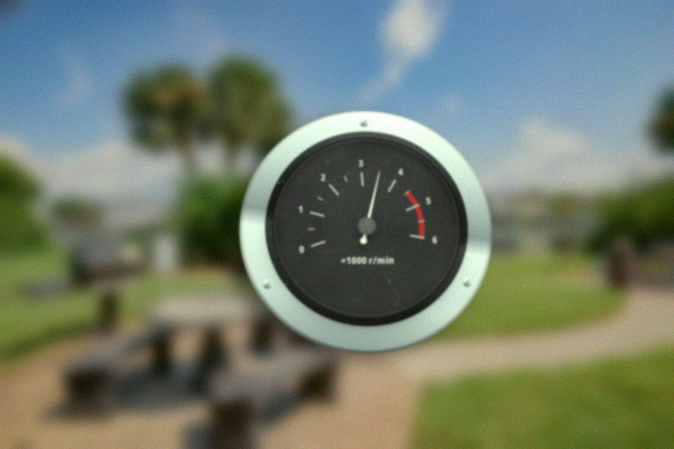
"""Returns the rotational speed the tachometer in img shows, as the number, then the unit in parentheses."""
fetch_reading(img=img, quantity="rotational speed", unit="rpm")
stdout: 3500 (rpm)
